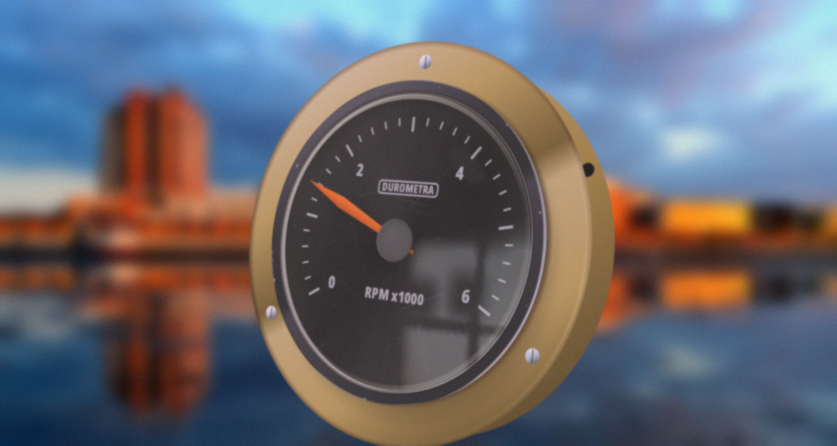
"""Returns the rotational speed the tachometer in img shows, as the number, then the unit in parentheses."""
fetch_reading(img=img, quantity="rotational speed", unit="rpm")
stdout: 1400 (rpm)
